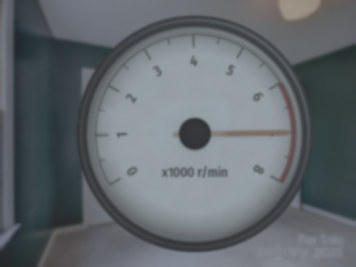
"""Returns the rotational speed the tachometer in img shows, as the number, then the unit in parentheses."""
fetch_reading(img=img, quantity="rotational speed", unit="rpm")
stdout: 7000 (rpm)
